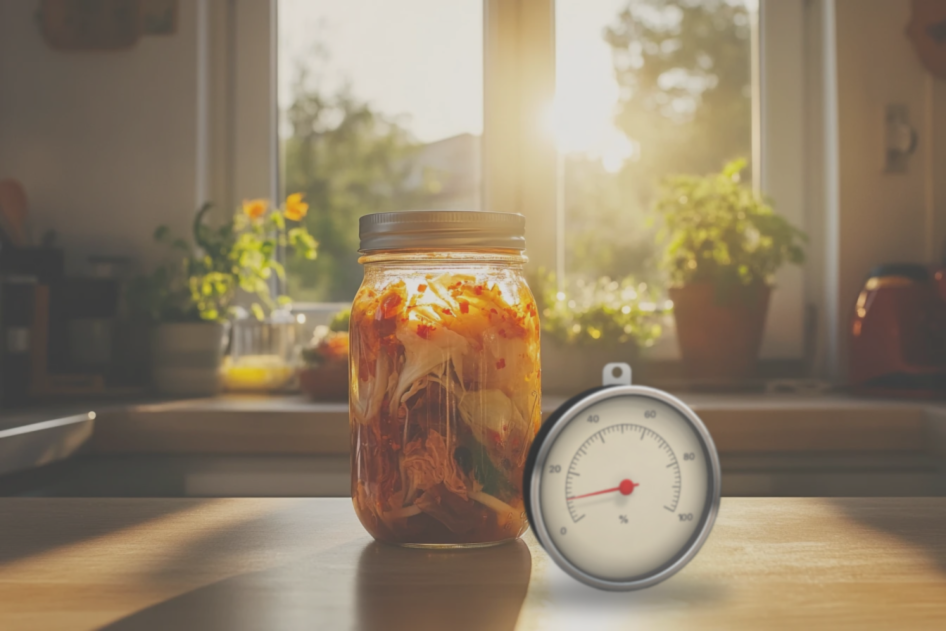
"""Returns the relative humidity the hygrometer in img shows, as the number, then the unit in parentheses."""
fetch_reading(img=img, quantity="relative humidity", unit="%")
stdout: 10 (%)
